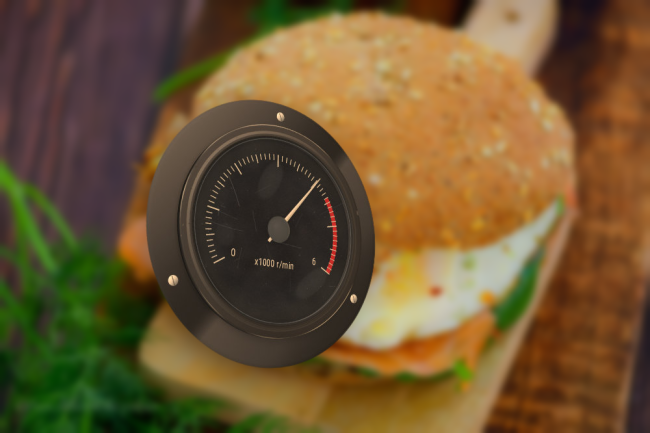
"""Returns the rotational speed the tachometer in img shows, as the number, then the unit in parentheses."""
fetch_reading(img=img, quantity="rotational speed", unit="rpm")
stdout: 4000 (rpm)
